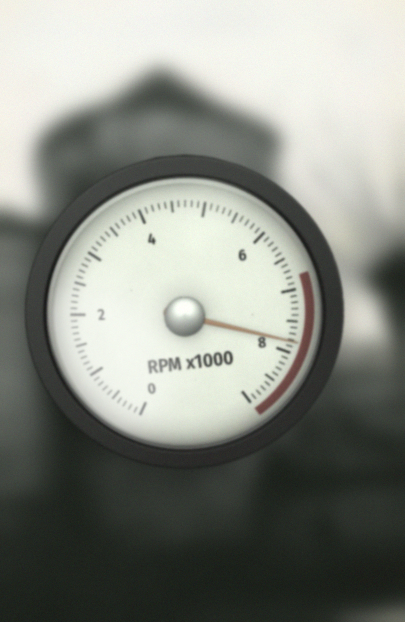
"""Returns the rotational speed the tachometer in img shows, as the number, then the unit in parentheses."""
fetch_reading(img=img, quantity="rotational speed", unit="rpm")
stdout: 7800 (rpm)
